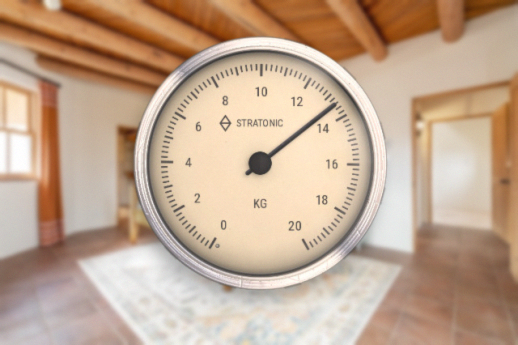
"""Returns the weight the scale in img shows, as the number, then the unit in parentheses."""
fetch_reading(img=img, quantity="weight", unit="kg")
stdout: 13.4 (kg)
